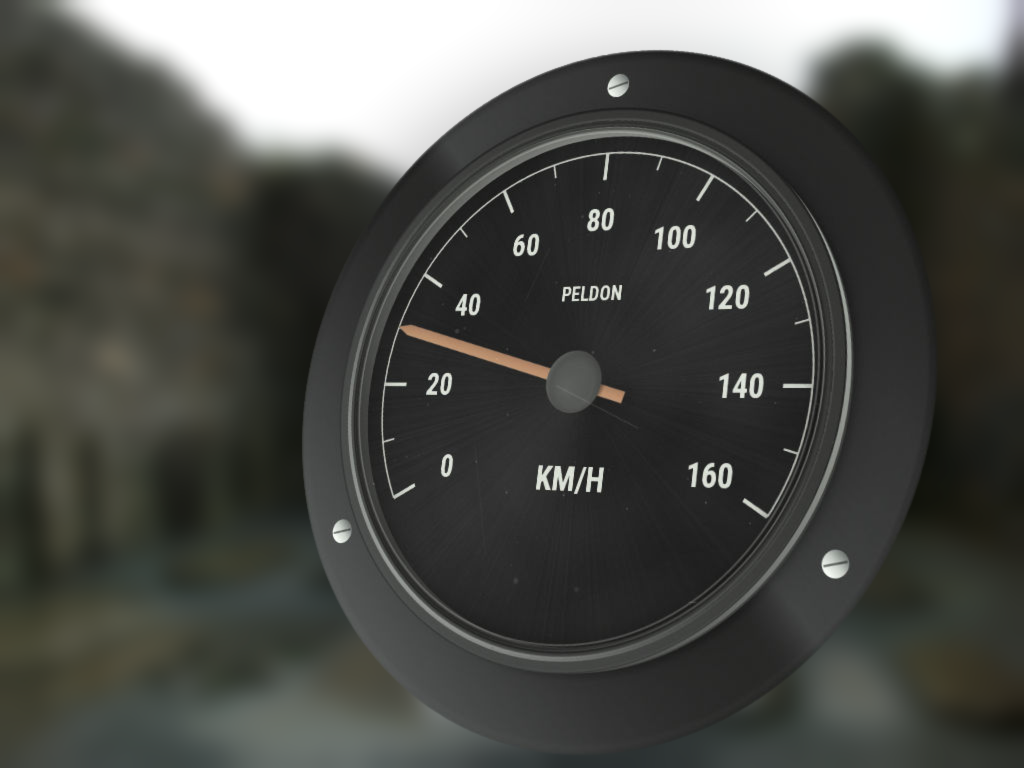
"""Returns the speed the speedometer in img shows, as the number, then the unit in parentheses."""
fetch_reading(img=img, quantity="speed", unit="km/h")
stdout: 30 (km/h)
